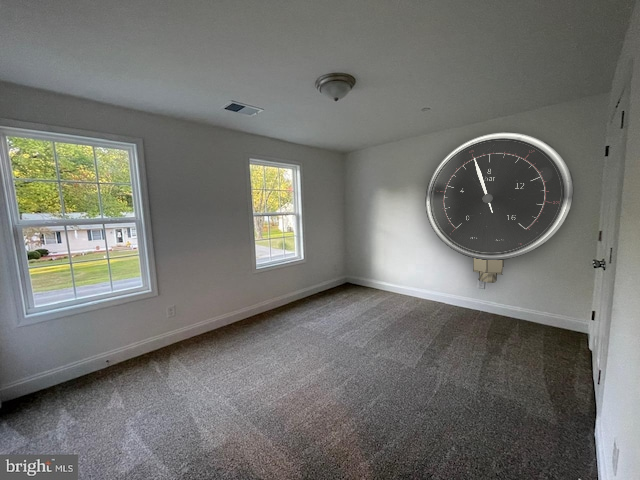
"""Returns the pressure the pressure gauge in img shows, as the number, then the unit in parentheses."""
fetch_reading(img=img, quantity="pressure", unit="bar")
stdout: 7 (bar)
